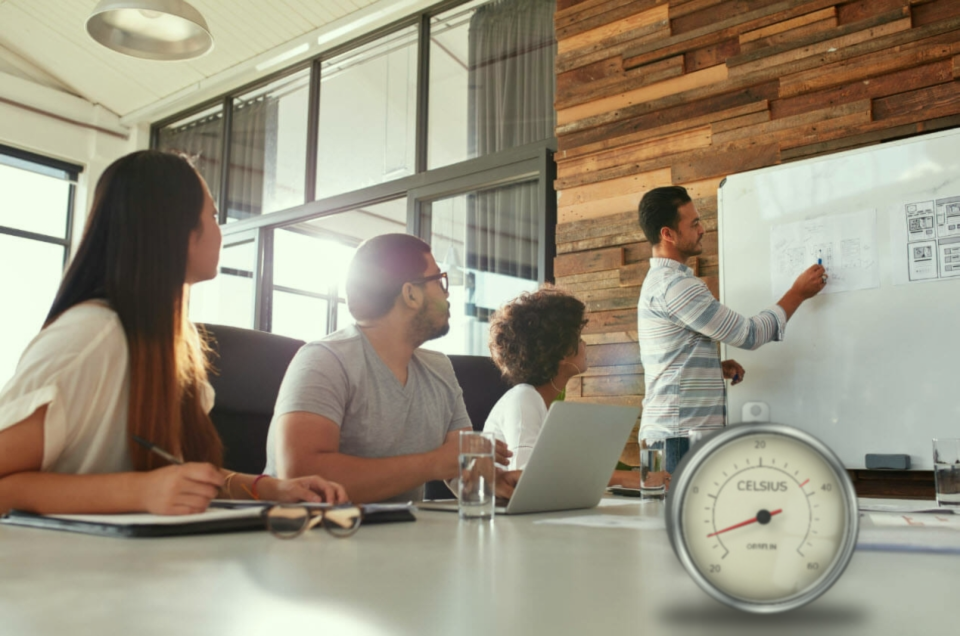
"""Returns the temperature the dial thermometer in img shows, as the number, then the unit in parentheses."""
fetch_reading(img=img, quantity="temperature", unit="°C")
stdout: -12 (°C)
